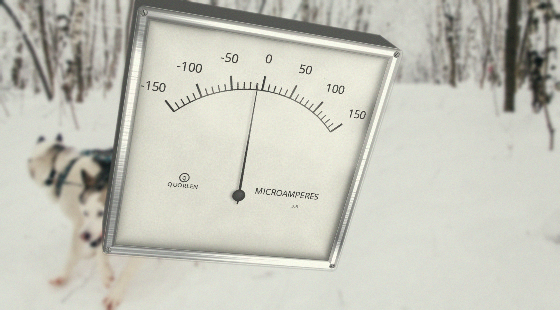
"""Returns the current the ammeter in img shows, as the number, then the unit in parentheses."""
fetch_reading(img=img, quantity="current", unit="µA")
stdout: -10 (µA)
